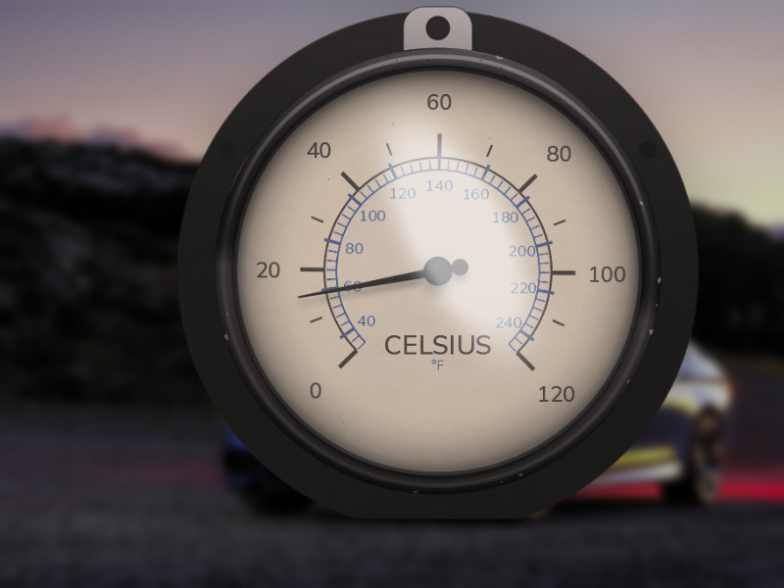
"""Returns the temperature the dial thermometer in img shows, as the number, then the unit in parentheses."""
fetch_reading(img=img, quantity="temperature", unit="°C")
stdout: 15 (°C)
